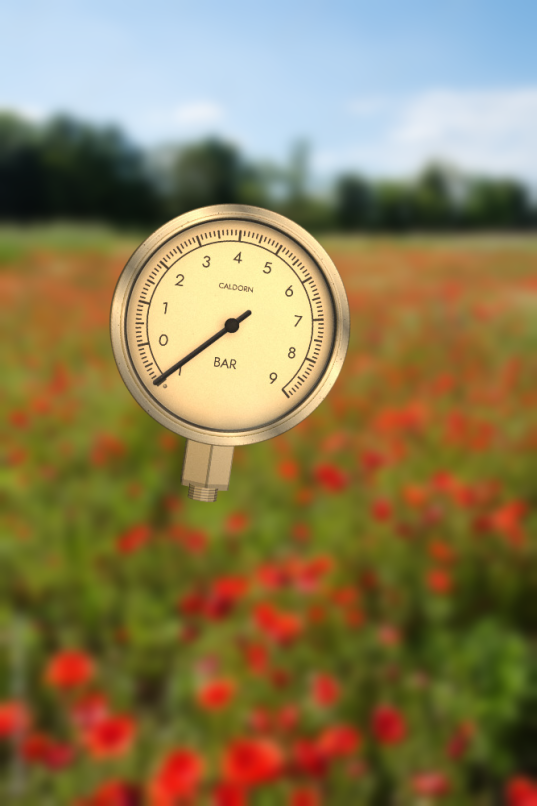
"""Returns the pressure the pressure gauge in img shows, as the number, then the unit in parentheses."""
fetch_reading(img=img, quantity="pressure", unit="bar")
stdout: -0.9 (bar)
